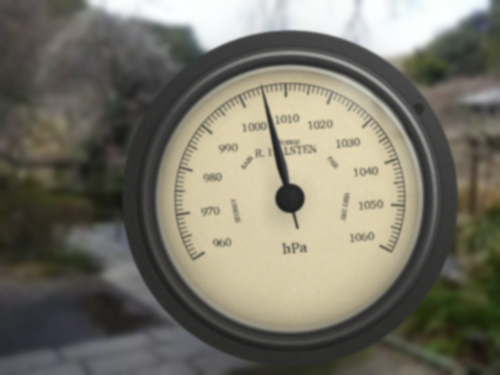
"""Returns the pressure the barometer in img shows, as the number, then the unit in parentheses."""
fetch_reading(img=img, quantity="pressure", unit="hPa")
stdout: 1005 (hPa)
